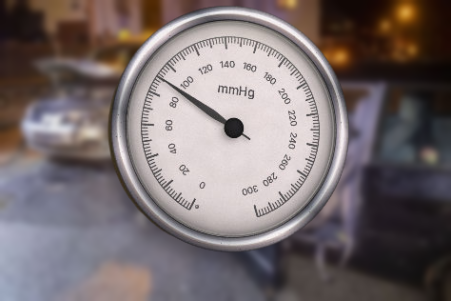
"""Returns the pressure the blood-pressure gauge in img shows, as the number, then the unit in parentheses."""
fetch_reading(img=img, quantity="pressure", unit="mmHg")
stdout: 90 (mmHg)
